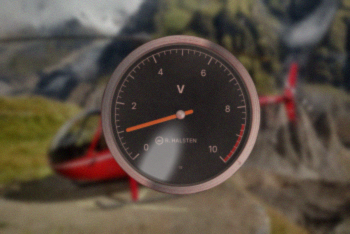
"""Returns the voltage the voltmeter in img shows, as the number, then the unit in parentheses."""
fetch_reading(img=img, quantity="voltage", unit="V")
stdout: 1 (V)
